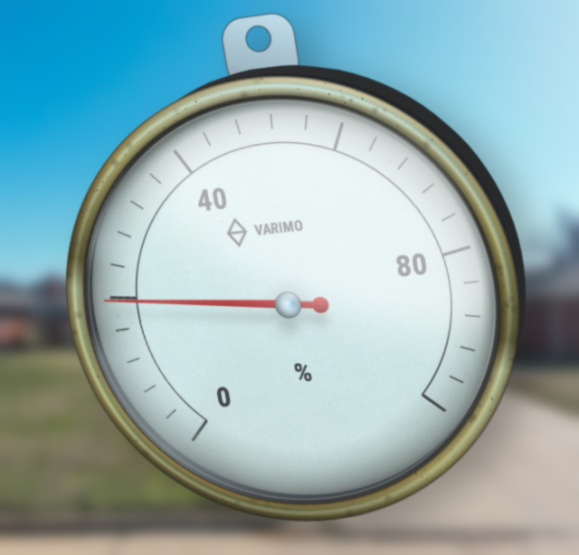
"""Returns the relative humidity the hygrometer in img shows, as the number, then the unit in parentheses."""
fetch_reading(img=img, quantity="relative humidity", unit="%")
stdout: 20 (%)
